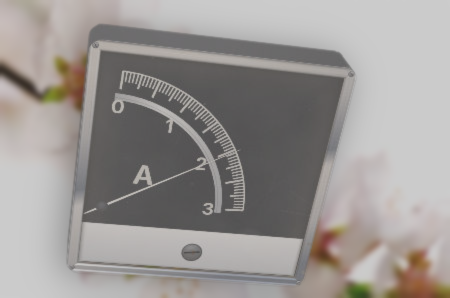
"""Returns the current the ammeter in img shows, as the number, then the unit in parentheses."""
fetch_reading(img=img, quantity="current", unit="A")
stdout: 2 (A)
